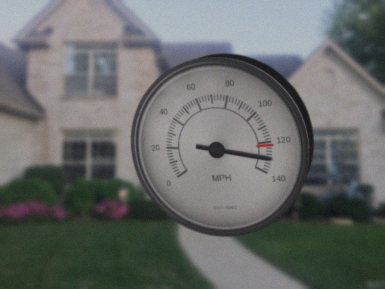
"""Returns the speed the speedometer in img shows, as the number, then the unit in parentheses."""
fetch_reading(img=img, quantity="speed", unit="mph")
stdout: 130 (mph)
